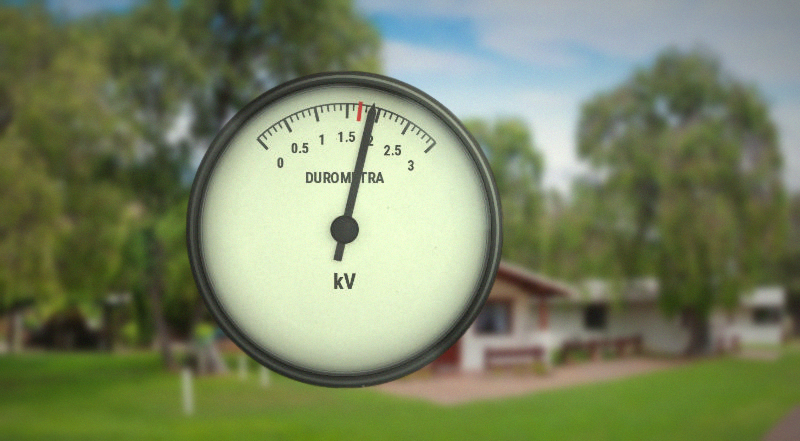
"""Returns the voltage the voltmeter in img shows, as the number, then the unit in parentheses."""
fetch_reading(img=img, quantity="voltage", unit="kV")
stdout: 1.9 (kV)
